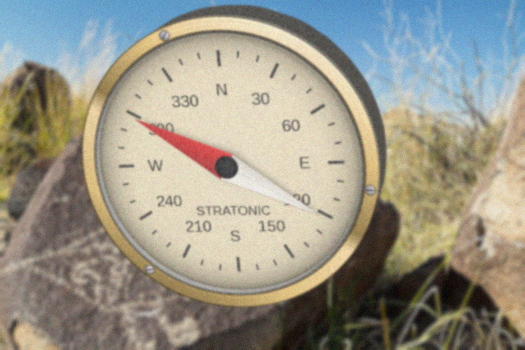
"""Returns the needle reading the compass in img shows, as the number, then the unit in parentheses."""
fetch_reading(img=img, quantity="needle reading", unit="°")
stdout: 300 (°)
